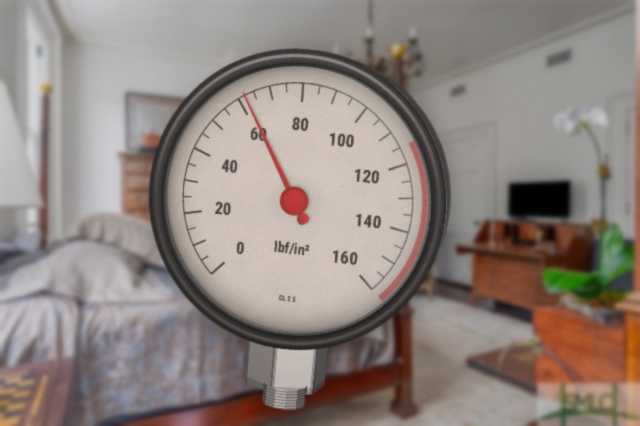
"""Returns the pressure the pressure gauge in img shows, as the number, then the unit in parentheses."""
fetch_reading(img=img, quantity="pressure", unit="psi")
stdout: 62.5 (psi)
